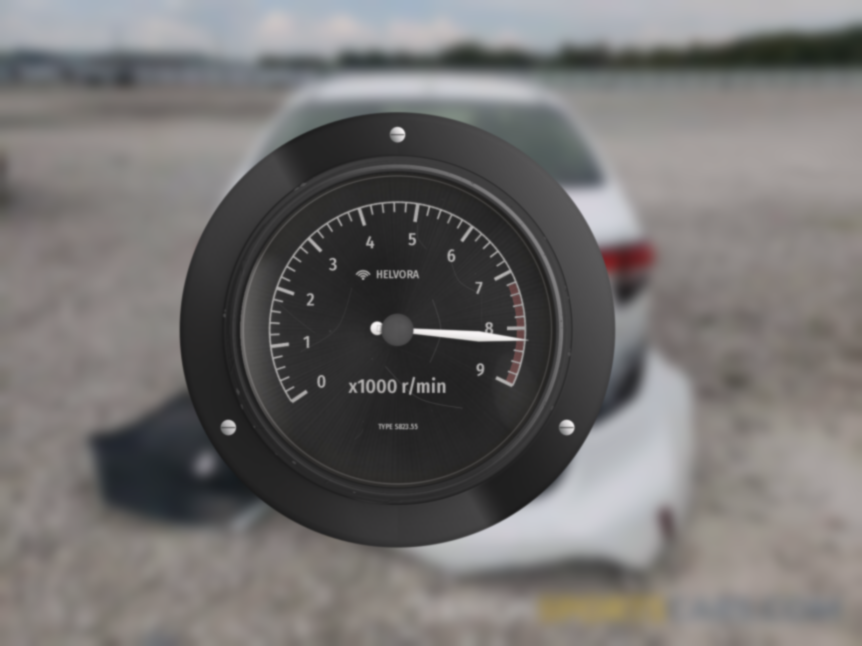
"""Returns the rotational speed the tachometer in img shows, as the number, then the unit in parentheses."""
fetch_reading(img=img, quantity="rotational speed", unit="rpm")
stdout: 8200 (rpm)
